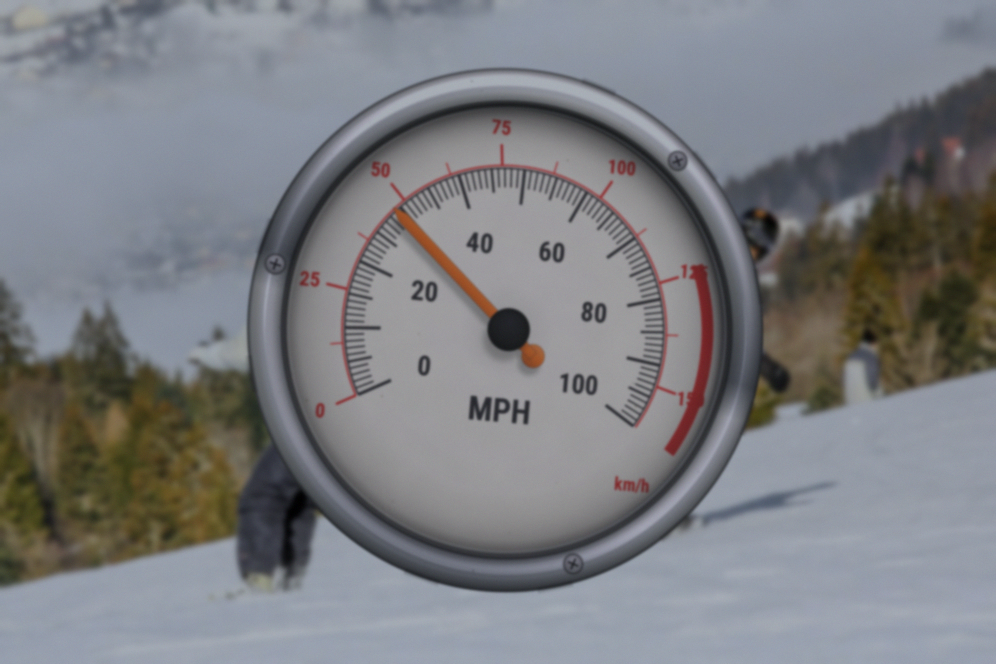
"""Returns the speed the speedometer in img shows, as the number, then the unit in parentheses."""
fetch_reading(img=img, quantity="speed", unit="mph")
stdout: 29 (mph)
